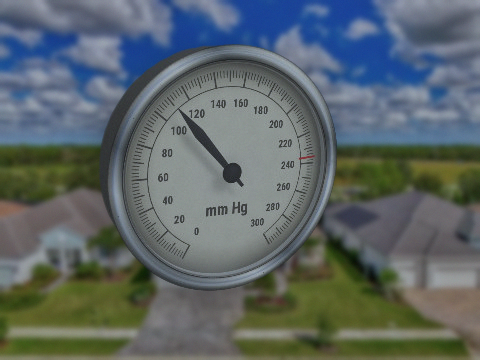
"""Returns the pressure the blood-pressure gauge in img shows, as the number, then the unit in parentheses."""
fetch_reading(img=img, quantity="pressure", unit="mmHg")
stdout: 110 (mmHg)
